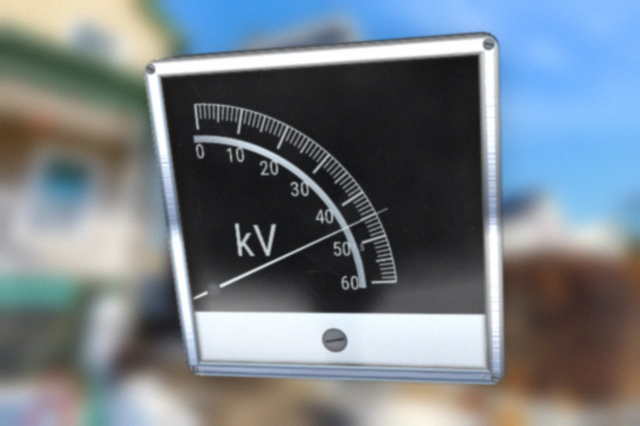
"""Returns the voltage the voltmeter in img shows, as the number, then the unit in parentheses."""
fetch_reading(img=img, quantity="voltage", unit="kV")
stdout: 45 (kV)
